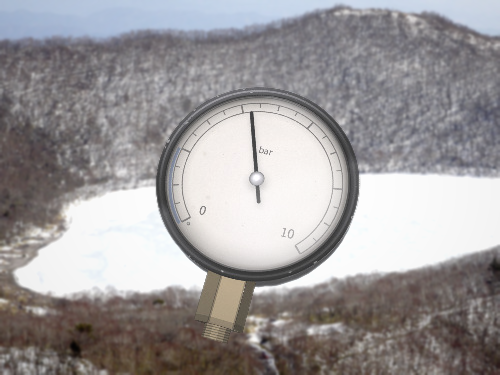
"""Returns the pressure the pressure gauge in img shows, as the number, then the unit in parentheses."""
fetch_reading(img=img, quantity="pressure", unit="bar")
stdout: 4.25 (bar)
